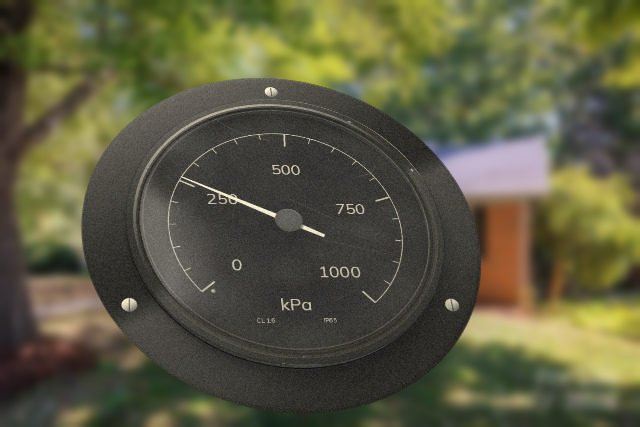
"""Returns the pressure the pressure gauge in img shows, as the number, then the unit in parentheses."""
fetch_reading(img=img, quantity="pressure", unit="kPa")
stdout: 250 (kPa)
